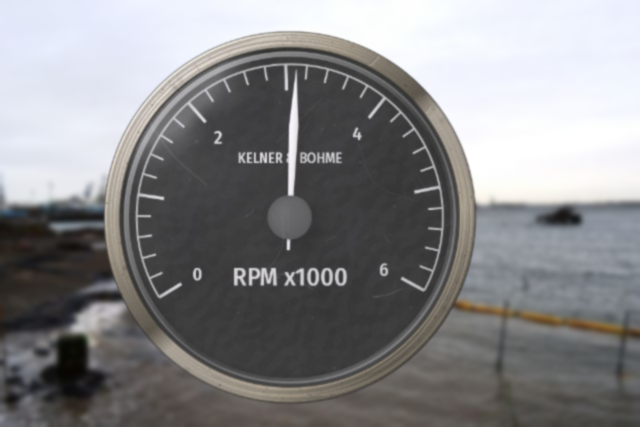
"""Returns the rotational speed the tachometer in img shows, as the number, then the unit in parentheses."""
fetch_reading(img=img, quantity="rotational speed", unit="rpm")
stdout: 3100 (rpm)
